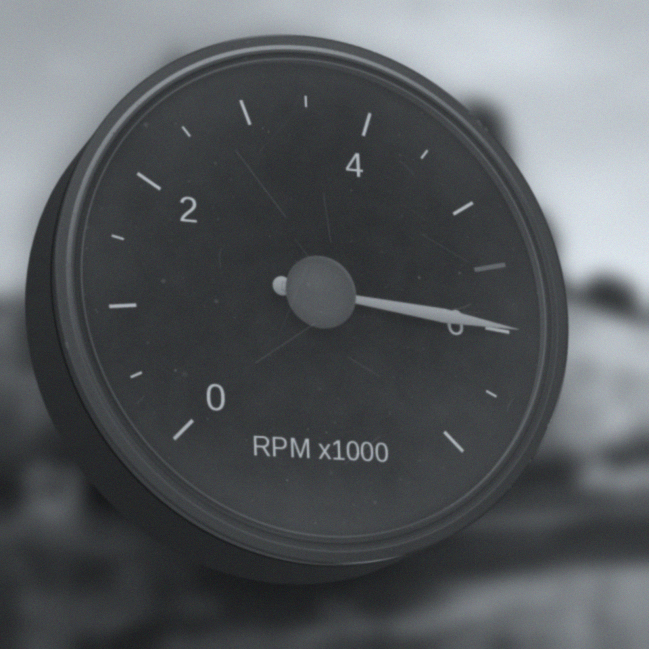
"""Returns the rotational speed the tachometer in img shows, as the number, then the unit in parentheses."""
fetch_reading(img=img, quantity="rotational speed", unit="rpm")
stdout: 6000 (rpm)
